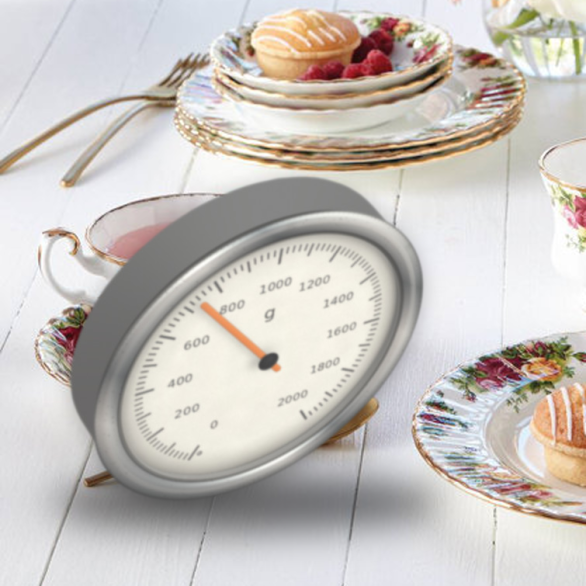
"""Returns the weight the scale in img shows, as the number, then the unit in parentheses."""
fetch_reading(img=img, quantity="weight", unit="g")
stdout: 740 (g)
